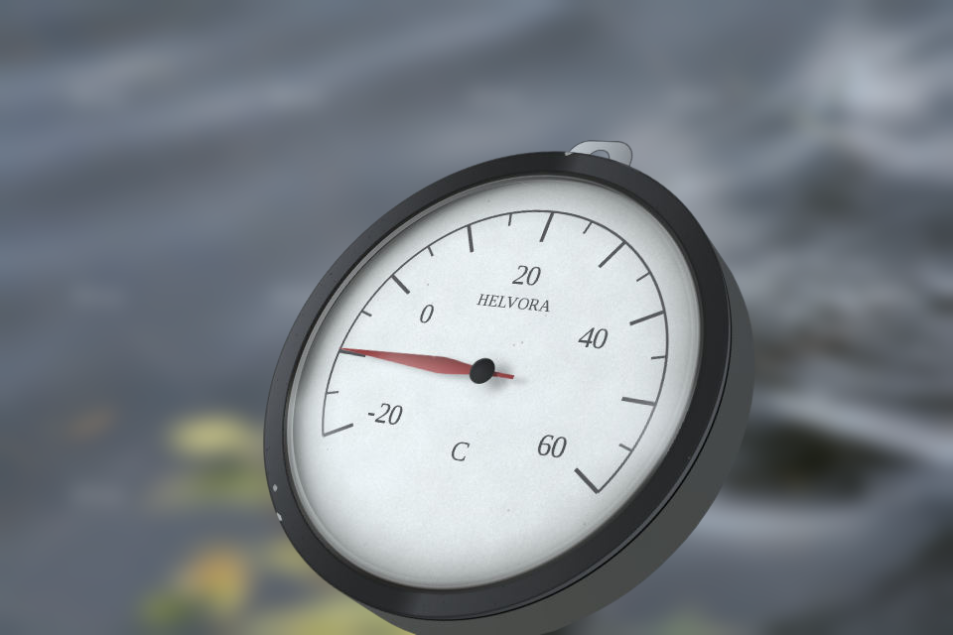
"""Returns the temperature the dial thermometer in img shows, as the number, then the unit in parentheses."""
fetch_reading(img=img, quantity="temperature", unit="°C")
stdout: -10 (°C)
